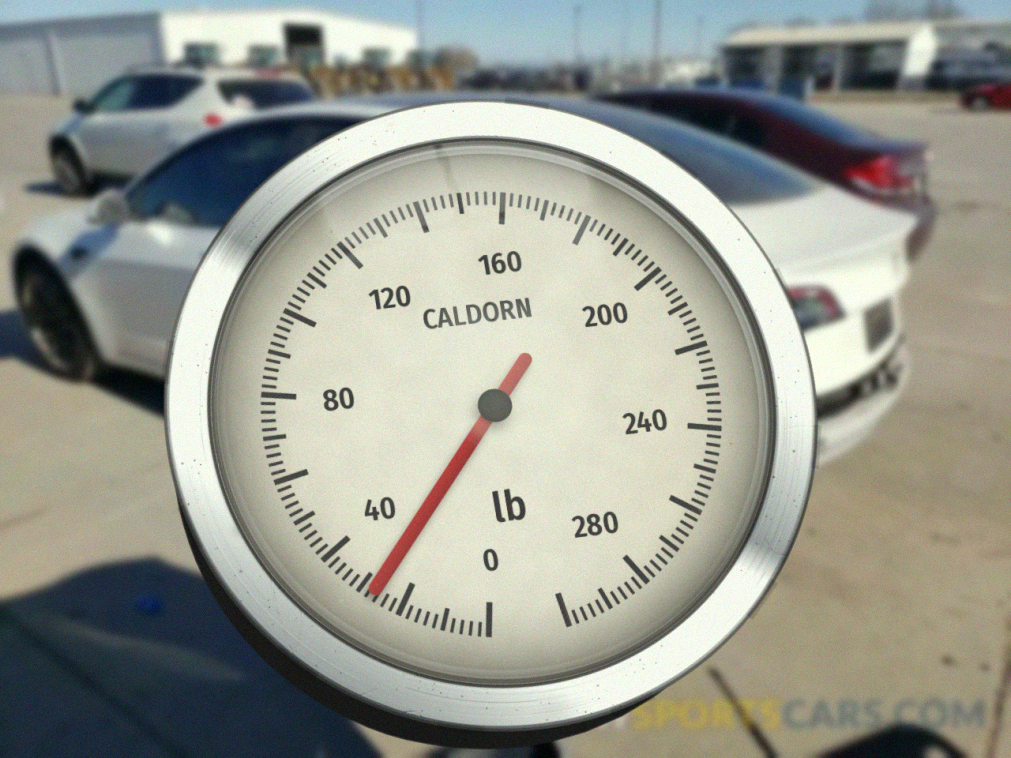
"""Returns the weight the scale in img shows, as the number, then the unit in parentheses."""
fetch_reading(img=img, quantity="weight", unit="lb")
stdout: 27 (lb)
